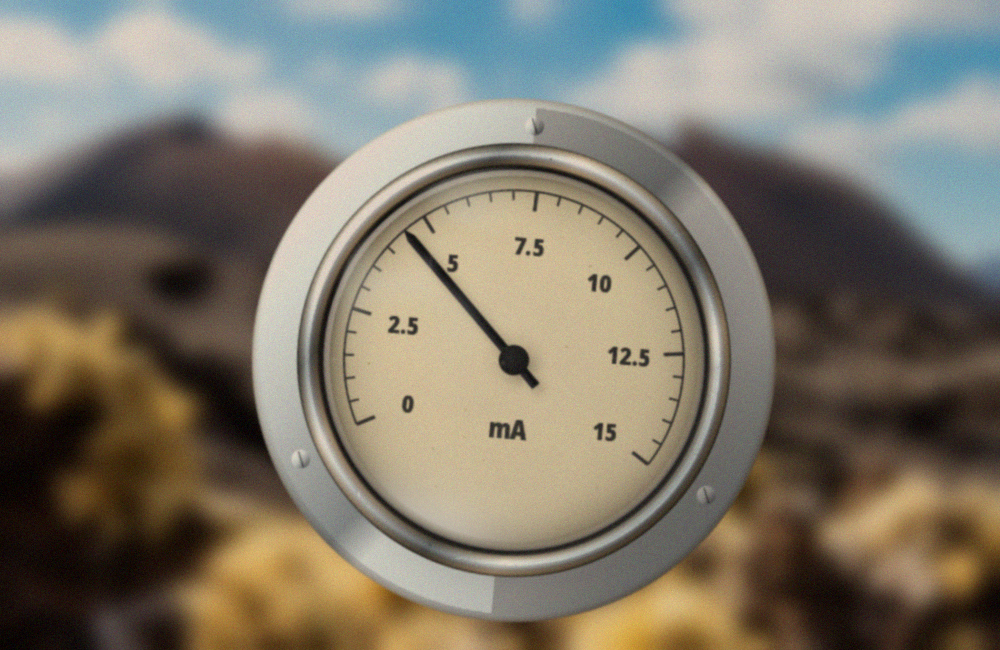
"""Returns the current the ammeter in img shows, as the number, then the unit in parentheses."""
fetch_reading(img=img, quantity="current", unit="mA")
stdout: 4.5 (mA)
